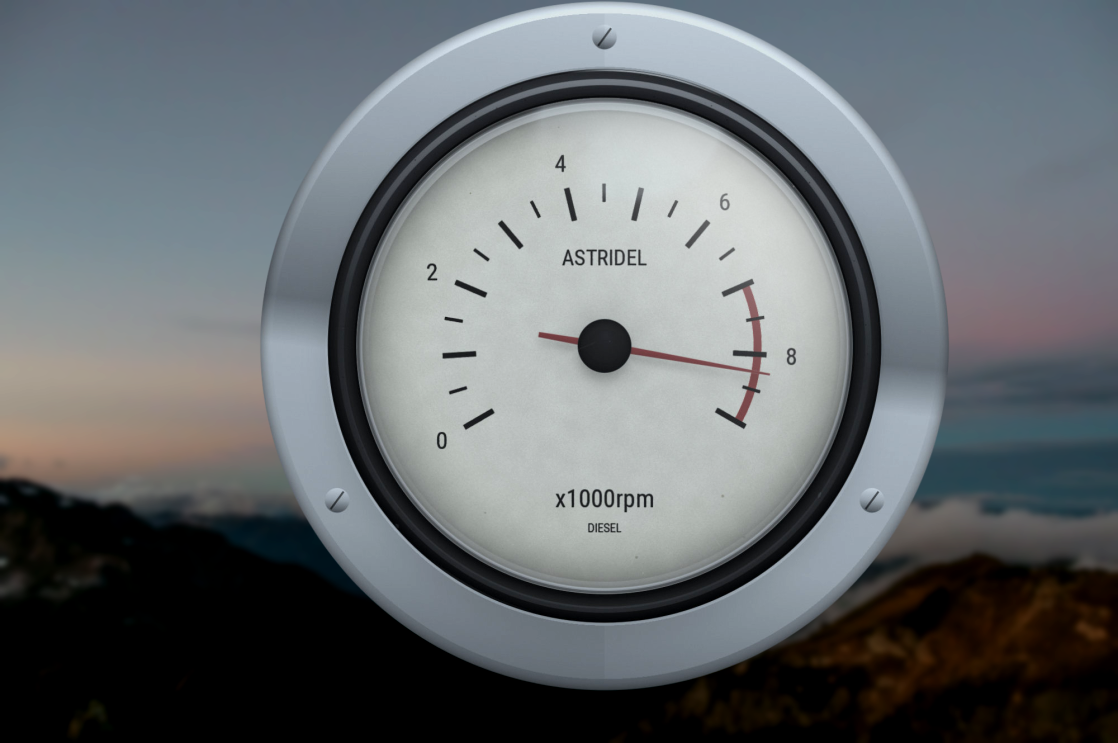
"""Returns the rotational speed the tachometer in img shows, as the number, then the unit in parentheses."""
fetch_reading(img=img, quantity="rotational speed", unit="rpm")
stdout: 8250 (rpm)
